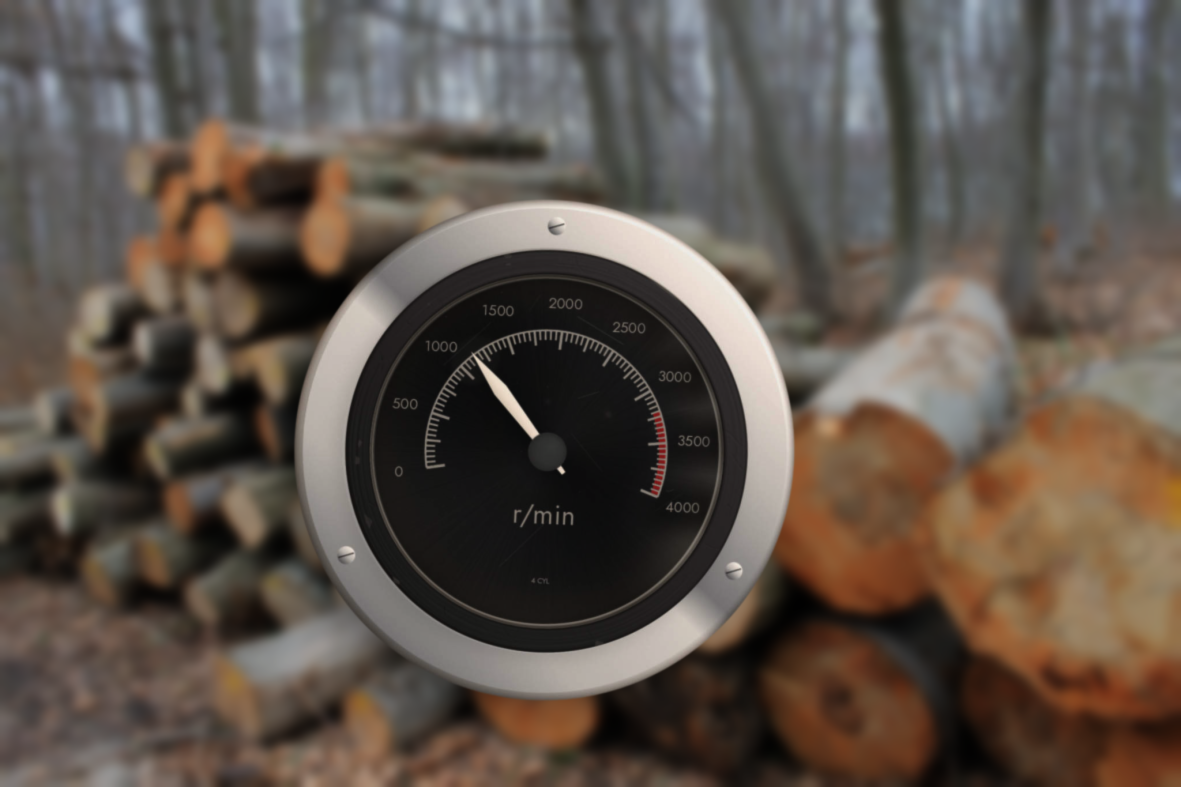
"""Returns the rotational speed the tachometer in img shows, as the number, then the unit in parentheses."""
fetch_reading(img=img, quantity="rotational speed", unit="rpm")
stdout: 1150 (rpm)
